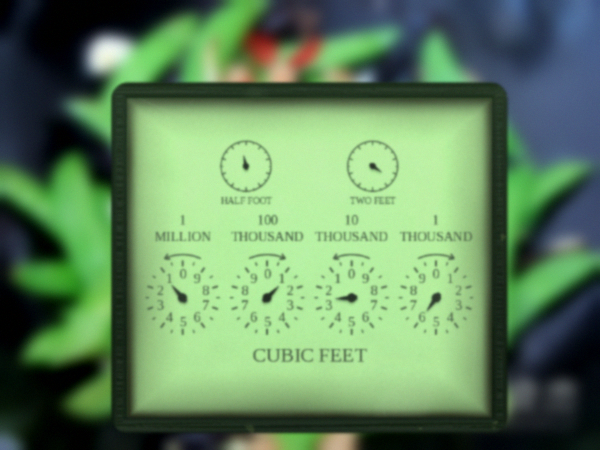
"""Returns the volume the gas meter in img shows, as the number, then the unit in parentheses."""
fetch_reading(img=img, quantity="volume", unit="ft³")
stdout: 112600 (ft³)
